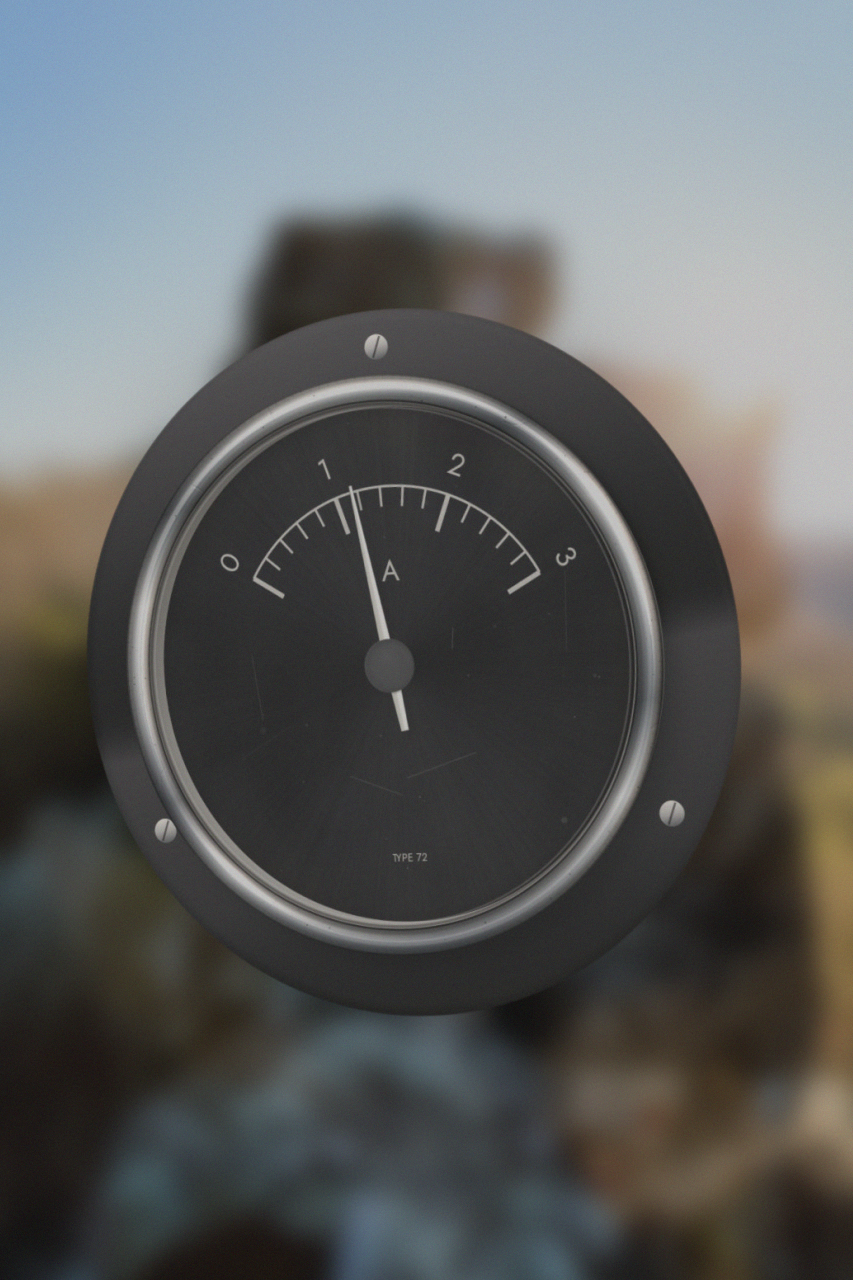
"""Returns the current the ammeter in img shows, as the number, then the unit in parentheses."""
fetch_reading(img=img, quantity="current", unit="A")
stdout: 1.2 (A)
